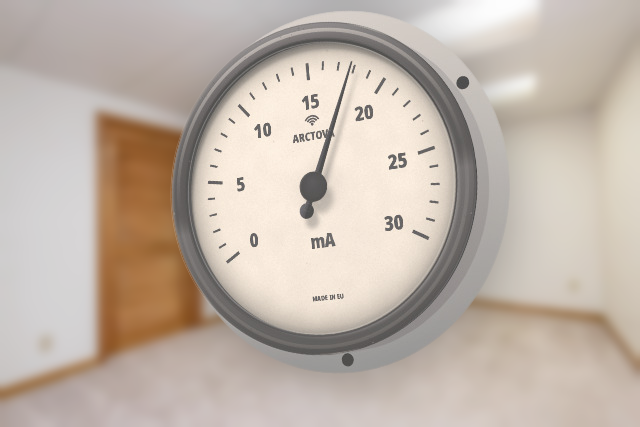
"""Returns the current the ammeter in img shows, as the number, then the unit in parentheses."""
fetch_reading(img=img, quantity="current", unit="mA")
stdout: 18 (mA)
